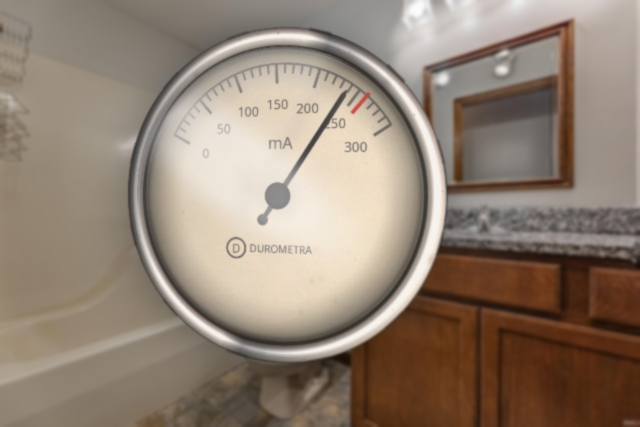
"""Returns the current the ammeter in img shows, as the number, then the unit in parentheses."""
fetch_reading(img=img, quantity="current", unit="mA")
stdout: 240 (mA)
